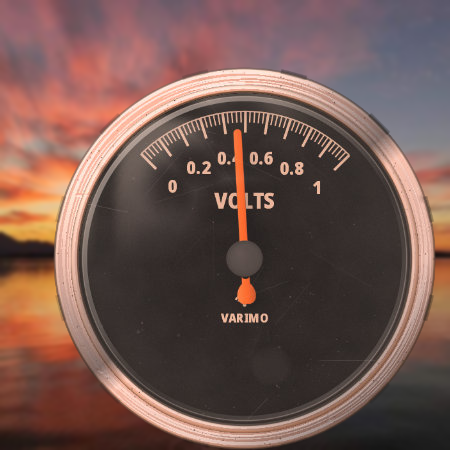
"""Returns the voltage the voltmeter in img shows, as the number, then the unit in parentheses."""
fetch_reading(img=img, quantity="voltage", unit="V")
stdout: 0.46 (V)
